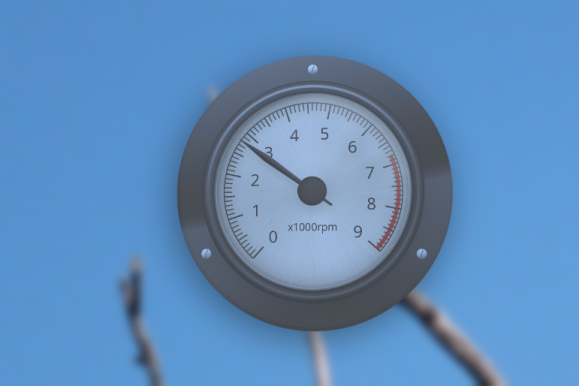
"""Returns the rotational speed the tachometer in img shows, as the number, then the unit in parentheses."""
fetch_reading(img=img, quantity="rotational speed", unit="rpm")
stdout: 2800 (rpm)
